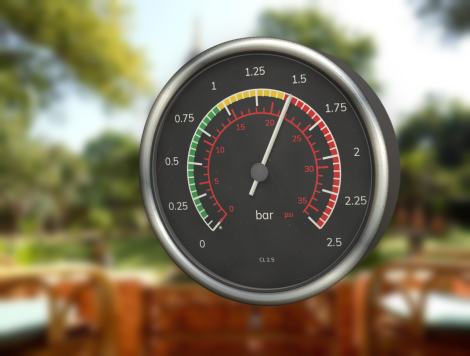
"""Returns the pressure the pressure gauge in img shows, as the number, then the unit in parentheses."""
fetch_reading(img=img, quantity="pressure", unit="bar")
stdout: 1.5 (bar)
